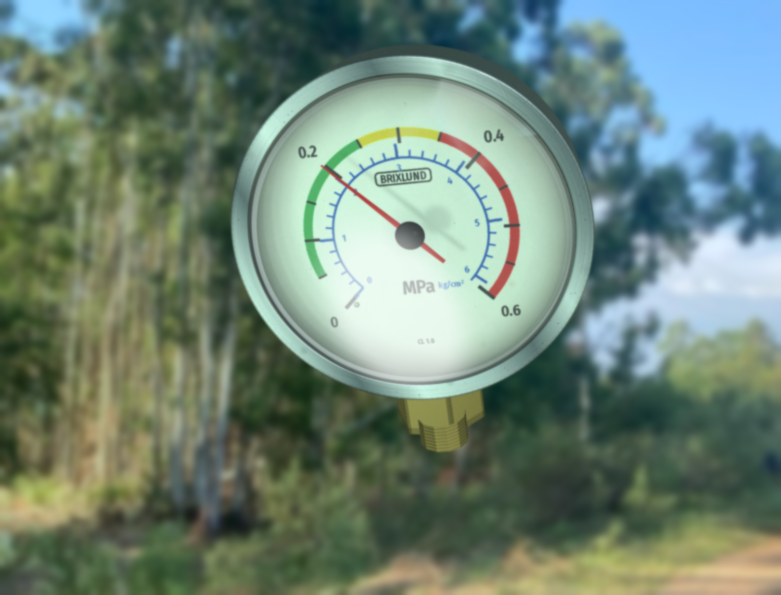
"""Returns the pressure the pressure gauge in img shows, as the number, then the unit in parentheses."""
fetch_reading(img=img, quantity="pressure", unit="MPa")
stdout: 0.2 (MPa)
